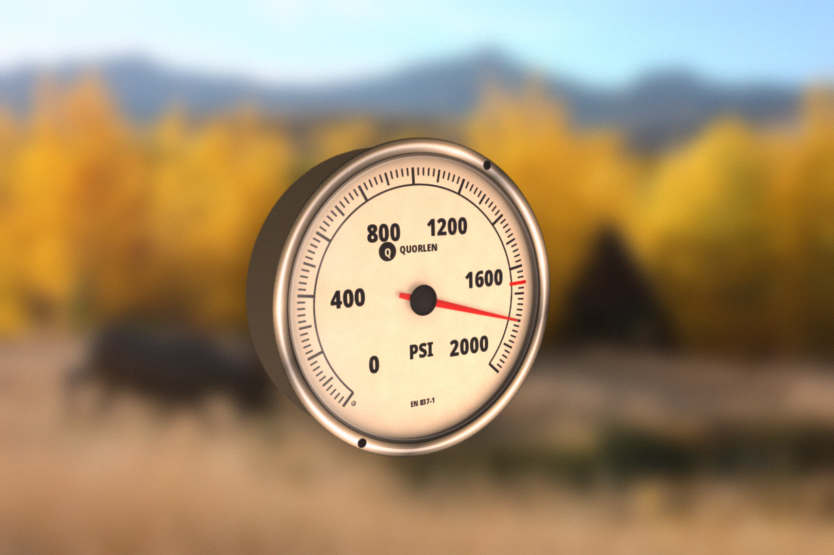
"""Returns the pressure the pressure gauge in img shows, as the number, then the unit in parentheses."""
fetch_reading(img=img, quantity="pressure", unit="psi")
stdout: 1800 (psi)
